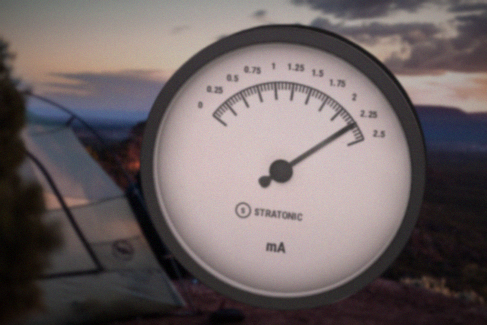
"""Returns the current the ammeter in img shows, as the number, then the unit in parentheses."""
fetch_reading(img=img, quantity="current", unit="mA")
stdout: 2.25 (mA)
